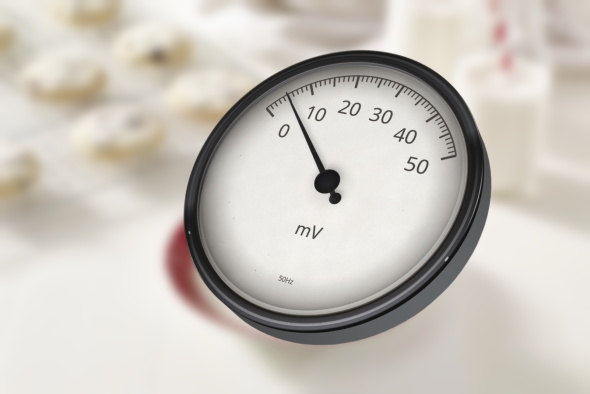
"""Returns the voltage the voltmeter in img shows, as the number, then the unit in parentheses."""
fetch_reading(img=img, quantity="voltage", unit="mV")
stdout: 5 (mV)
